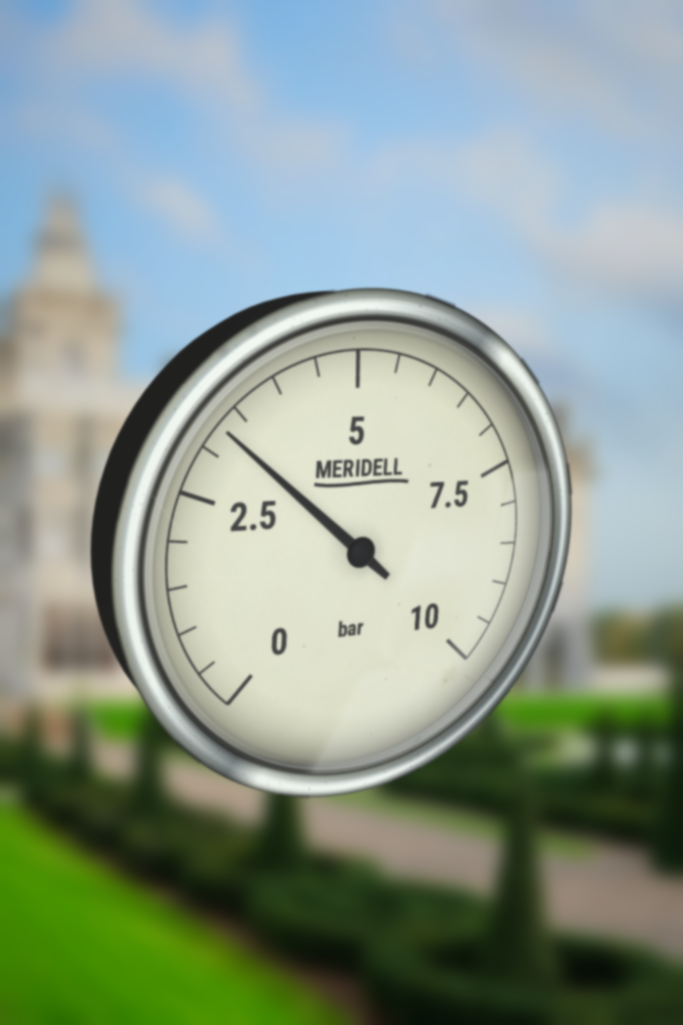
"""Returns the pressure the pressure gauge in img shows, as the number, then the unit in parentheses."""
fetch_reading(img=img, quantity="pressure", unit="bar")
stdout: 3.25 (bar)
